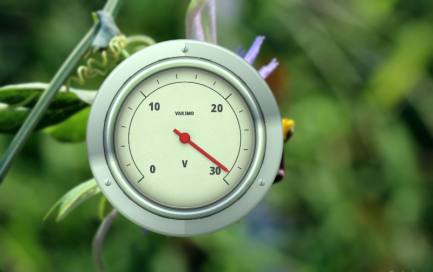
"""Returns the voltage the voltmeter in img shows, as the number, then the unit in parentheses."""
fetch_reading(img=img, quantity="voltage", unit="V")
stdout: 29 (V)
